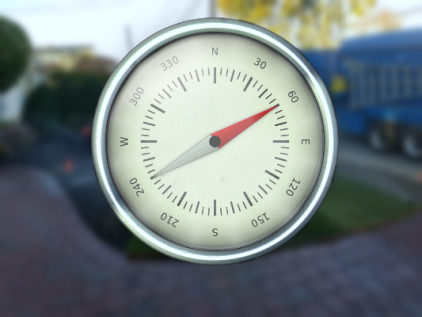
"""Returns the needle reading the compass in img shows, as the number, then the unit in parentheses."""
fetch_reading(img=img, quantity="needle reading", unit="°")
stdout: 60 (°)
